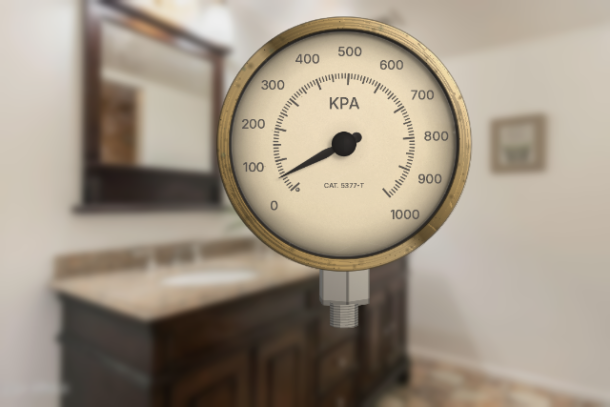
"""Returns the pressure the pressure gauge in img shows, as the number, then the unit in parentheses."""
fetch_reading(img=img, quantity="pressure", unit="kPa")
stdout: 50 (kPa)
